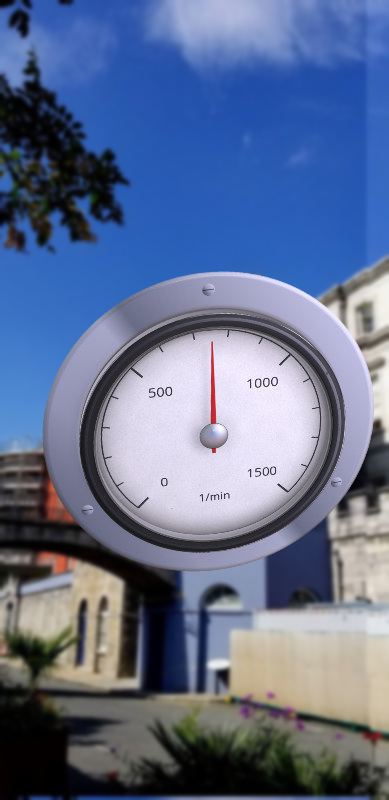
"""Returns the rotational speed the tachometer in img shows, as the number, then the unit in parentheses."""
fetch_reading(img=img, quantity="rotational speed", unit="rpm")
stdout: 750 (rpm)
